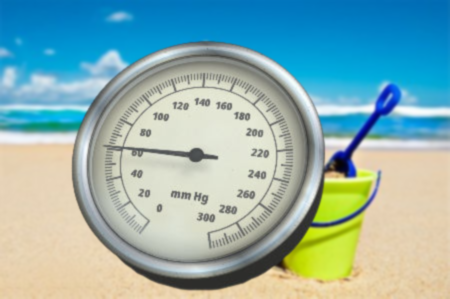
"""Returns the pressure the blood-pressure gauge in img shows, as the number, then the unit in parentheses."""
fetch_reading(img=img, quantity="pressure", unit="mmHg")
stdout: 60 (mmHg)
